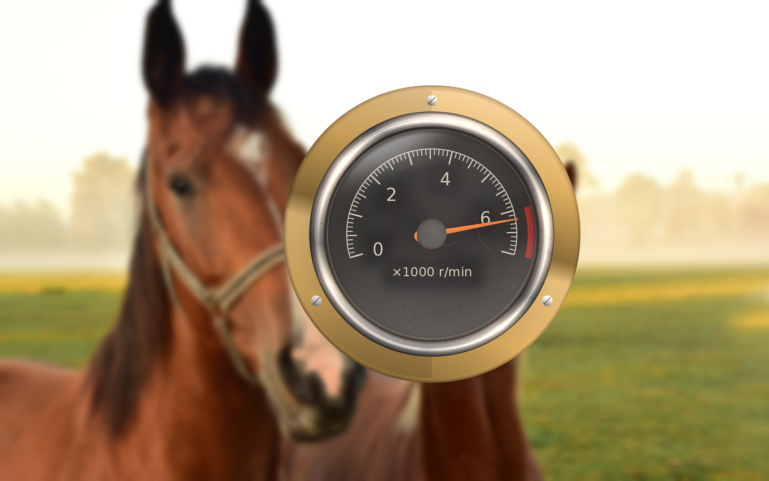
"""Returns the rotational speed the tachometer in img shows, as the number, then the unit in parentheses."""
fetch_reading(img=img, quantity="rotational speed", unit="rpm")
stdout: 6200 (rpm)
